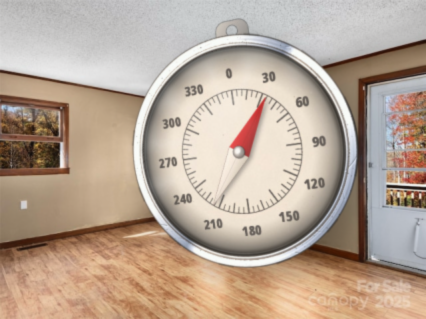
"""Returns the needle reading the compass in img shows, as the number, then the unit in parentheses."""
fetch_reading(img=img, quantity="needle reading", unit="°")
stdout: 35 (°)
